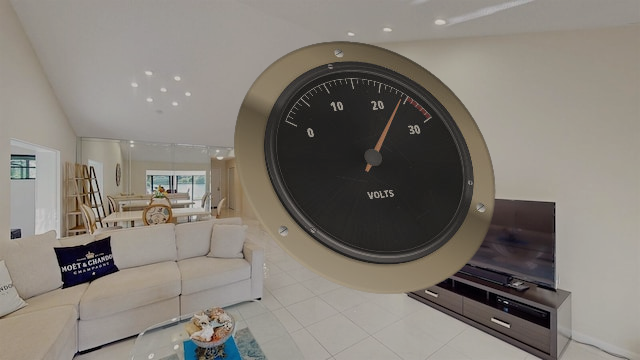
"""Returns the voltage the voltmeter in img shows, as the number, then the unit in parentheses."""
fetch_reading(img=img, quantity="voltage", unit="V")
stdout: 24 (V)
